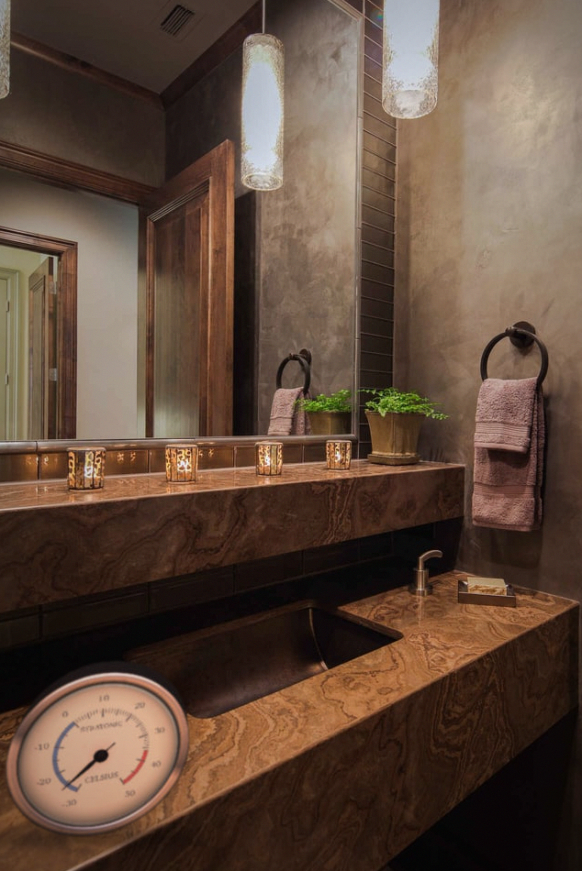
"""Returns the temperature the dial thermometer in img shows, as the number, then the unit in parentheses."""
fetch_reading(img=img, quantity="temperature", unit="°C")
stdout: -25 (°C)
